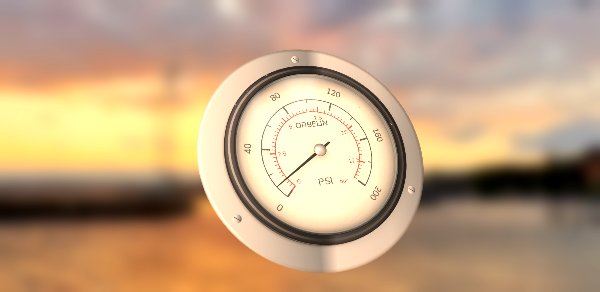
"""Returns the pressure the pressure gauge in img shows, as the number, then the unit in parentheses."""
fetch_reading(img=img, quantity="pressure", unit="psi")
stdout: 10 (psi)
